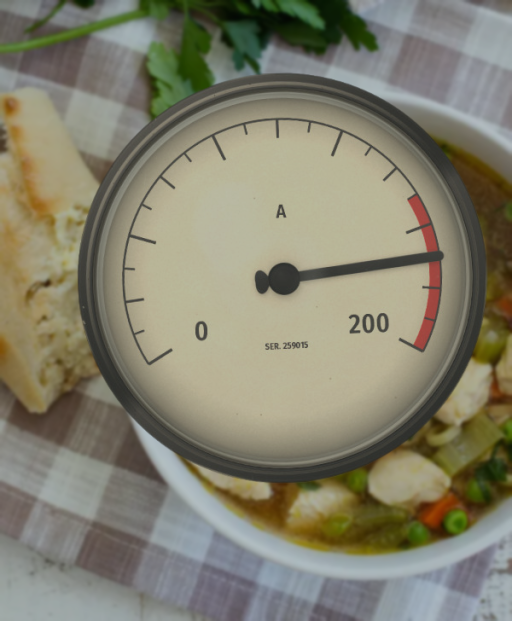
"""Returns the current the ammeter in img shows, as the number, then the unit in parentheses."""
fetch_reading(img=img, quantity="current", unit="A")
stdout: 170 (A)
